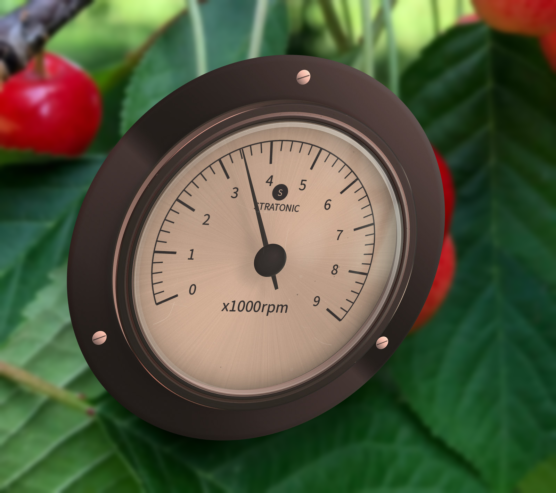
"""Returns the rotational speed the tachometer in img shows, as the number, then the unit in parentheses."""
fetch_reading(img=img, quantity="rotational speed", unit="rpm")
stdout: 3400 (rpm)
